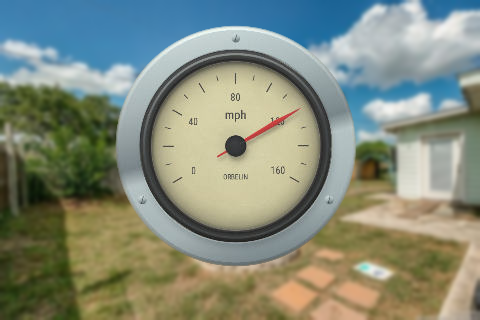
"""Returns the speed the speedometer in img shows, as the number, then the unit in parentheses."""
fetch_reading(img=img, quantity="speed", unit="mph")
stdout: 120 (mph)
